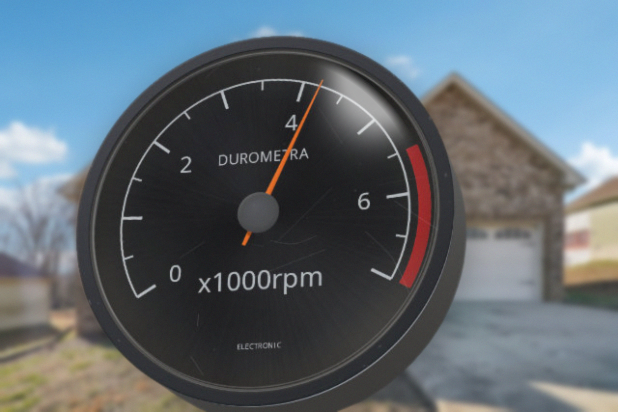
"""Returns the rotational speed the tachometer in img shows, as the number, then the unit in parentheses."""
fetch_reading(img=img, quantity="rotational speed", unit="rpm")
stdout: 4250 (rpm)
